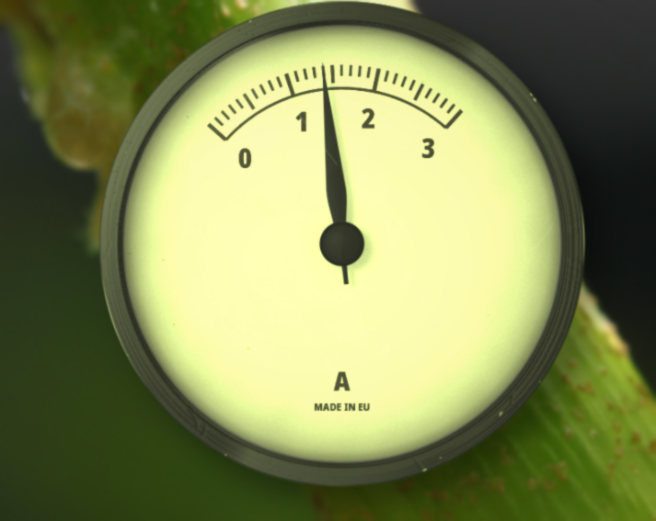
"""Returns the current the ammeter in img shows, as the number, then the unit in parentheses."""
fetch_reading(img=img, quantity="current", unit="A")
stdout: 1.4 (A)
